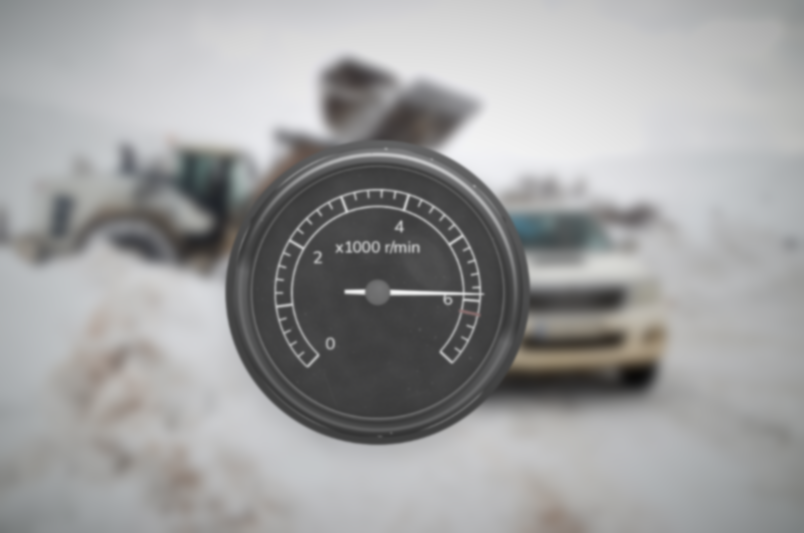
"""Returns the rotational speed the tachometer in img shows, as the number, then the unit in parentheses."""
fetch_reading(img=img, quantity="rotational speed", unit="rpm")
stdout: 5900 (rpm)
